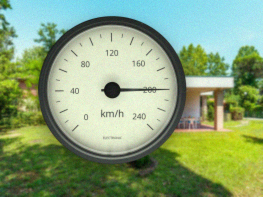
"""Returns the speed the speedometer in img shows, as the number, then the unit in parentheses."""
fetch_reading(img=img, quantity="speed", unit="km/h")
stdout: 200 (km/h)
